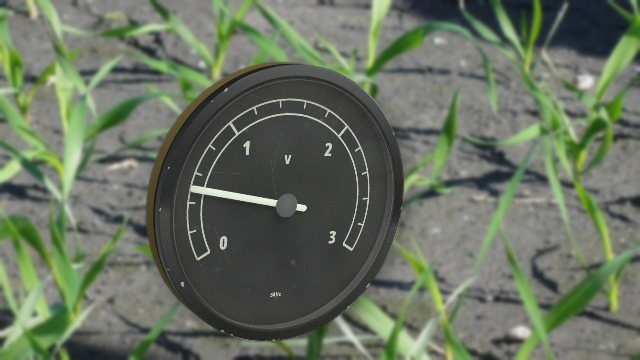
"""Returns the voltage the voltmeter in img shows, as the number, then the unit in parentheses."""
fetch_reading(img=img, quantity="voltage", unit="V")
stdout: 0.5 (V)
